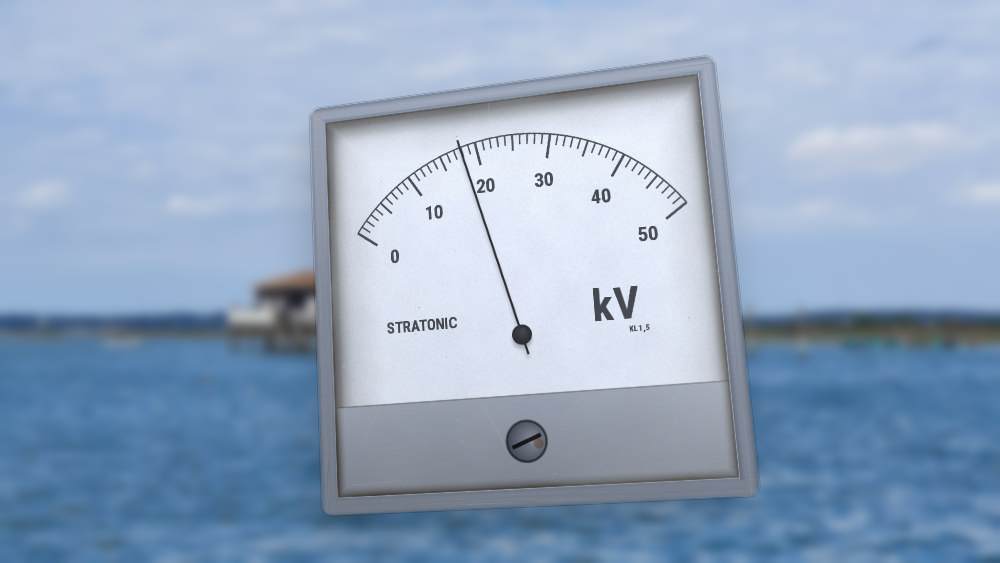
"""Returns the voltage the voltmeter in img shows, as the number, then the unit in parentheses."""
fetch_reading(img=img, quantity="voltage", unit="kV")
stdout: 18 (kV)
